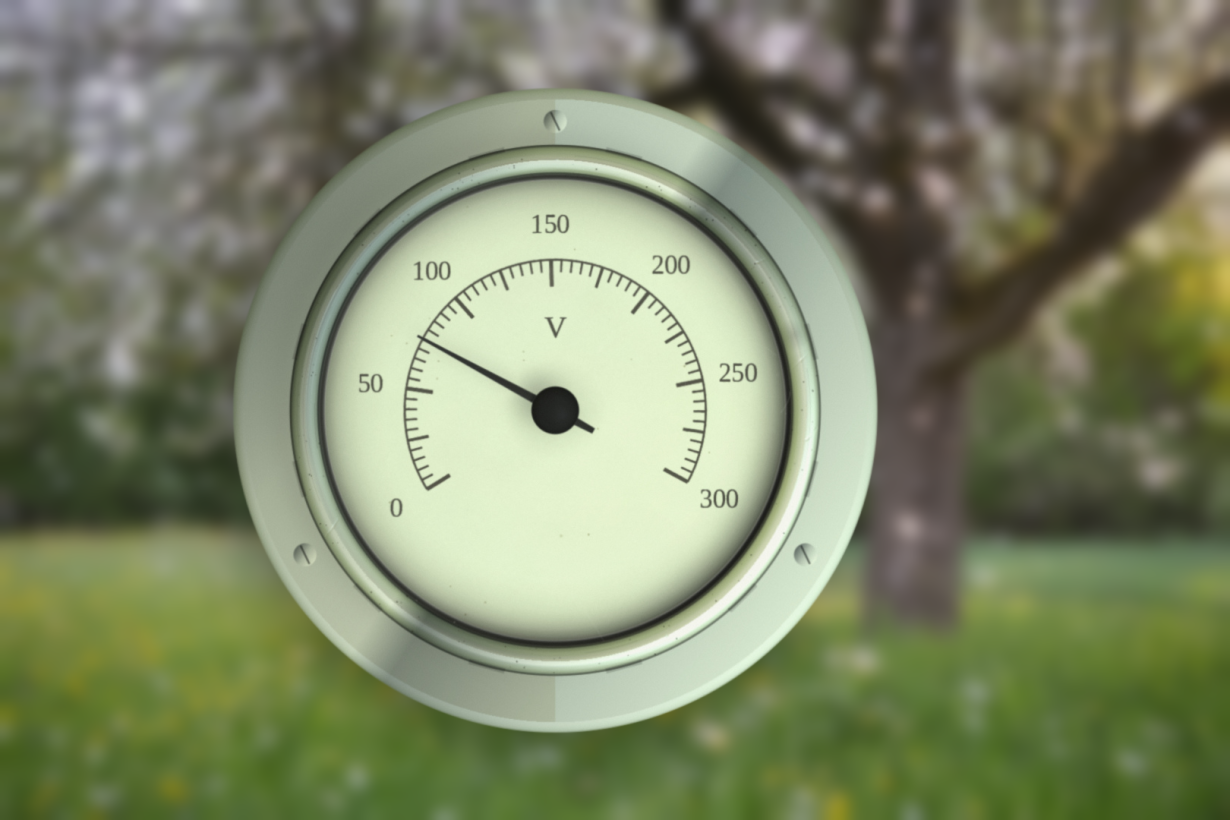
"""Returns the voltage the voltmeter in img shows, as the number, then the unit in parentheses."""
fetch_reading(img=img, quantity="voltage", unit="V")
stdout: 75 (V)
